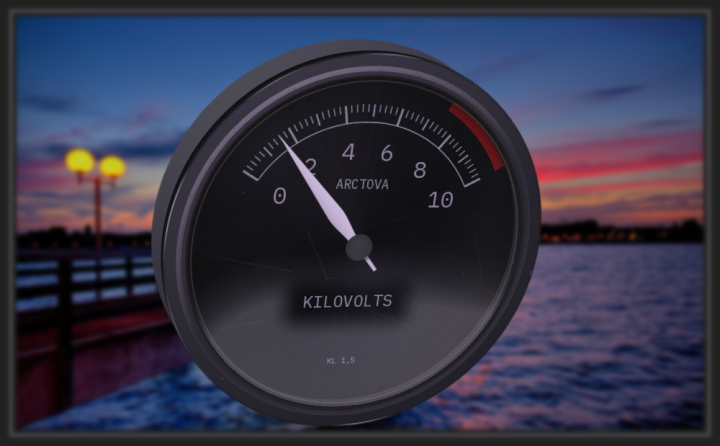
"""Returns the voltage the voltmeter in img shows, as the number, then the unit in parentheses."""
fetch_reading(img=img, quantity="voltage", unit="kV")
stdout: 1.6 (kV)
